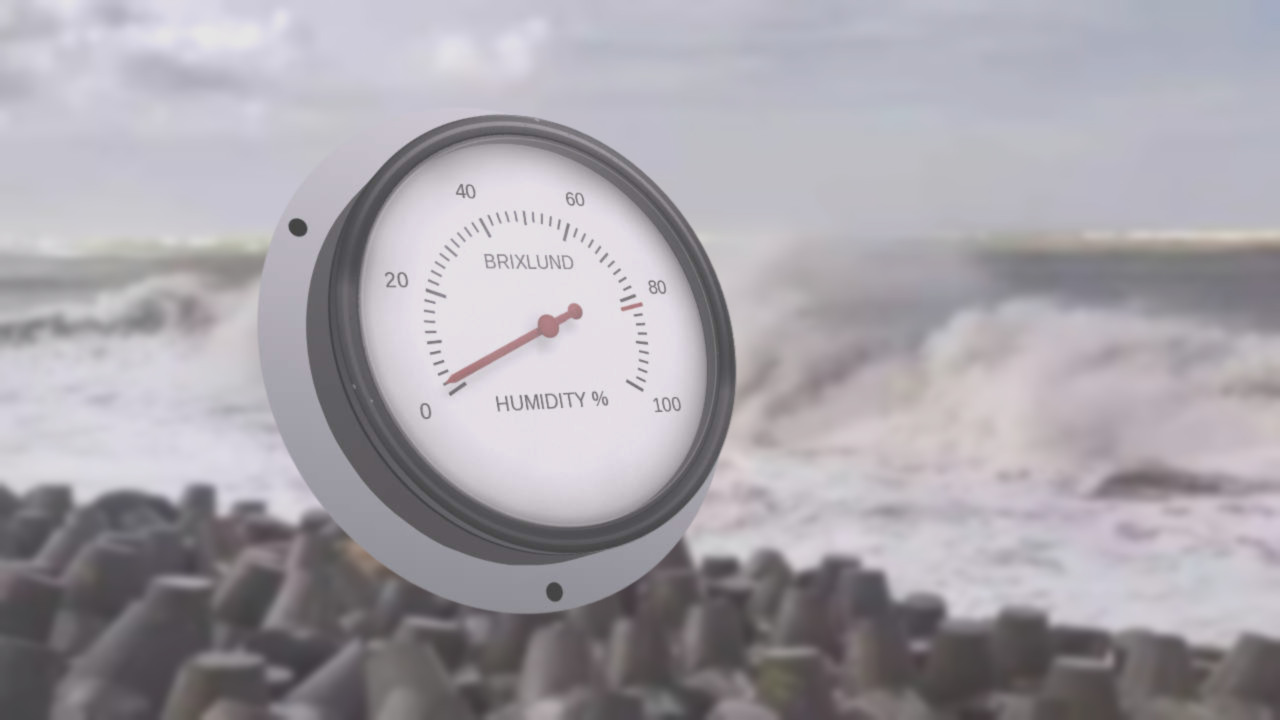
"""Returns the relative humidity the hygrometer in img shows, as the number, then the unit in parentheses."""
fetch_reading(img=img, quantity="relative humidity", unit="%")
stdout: 2 (%)
